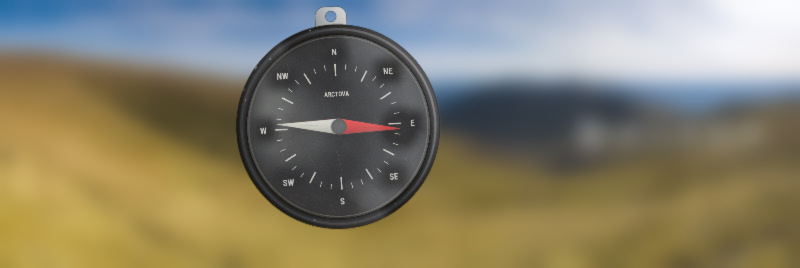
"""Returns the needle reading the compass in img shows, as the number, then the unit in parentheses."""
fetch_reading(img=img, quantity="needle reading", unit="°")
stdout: 95 (°)
